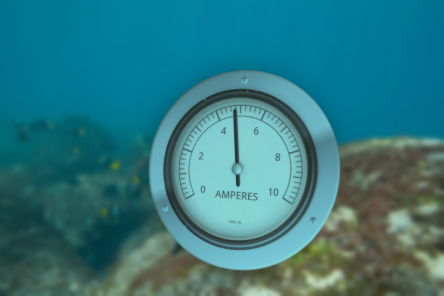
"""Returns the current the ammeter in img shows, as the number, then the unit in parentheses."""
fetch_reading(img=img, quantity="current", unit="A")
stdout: 4.8 (A)
